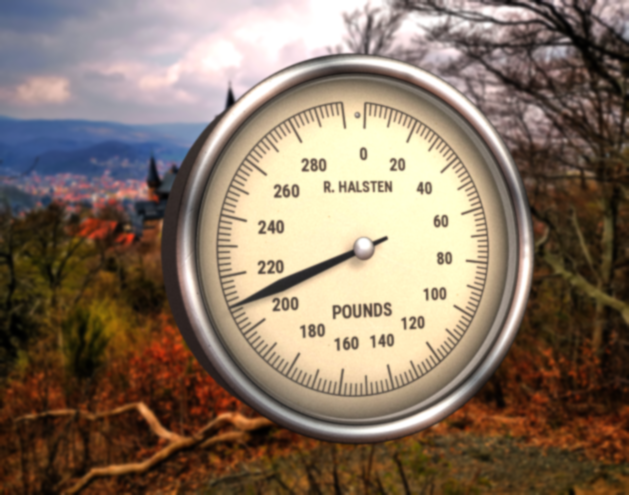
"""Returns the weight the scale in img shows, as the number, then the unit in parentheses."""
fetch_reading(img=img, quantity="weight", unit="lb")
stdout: 210 (lb)
